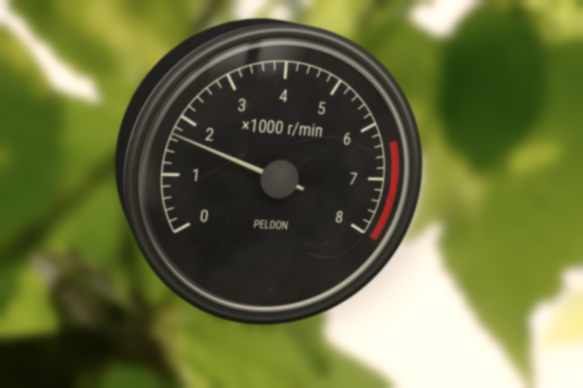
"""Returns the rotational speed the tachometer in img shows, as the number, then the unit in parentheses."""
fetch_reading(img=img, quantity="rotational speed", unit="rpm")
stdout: 1700 (rpm)
